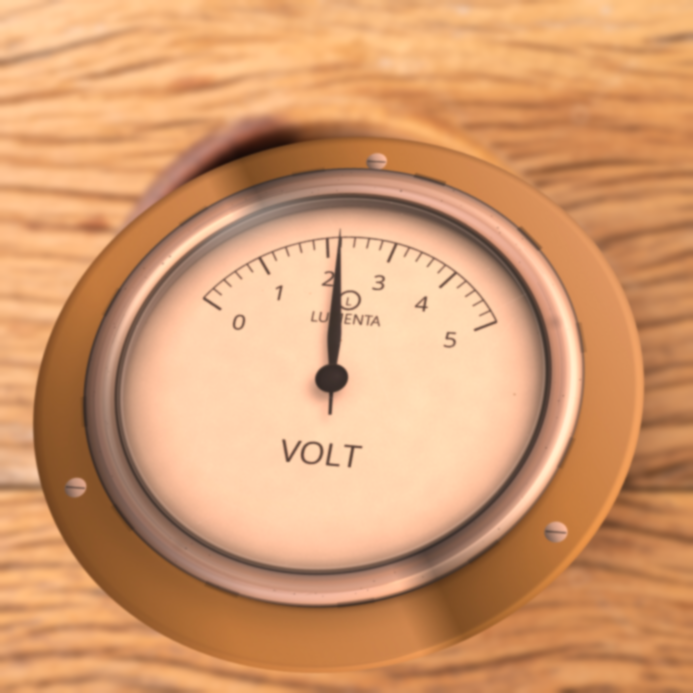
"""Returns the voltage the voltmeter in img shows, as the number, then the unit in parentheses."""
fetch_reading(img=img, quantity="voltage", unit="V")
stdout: 2.2 (V)
